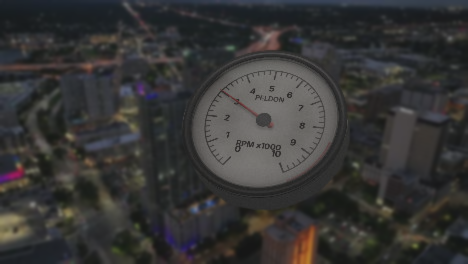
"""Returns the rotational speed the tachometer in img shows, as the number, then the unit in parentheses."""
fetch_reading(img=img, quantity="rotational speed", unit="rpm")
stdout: 3000 (rpm)
